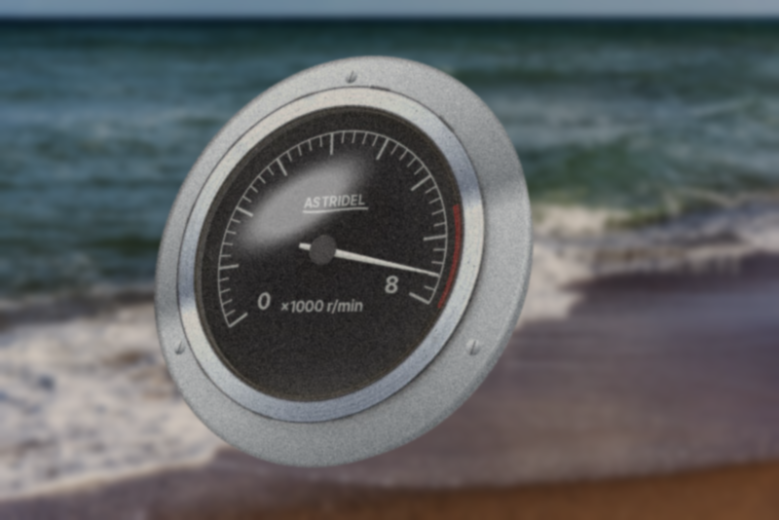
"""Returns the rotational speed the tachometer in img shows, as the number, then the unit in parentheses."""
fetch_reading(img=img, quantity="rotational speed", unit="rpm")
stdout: 7600 (rpm)
